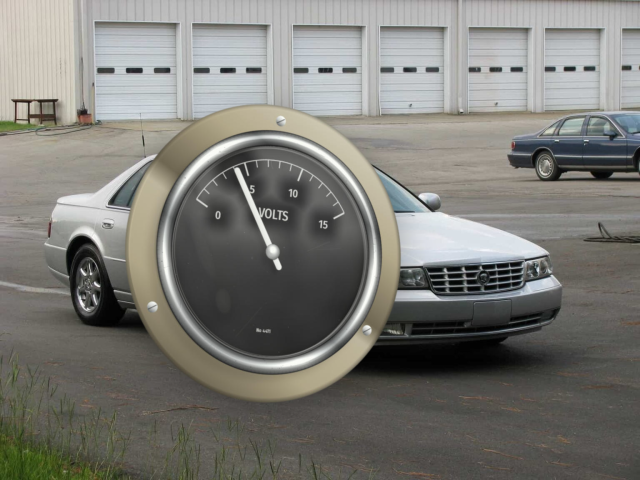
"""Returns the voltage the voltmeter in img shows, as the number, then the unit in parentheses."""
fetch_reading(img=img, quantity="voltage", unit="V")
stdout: 4 (V)
